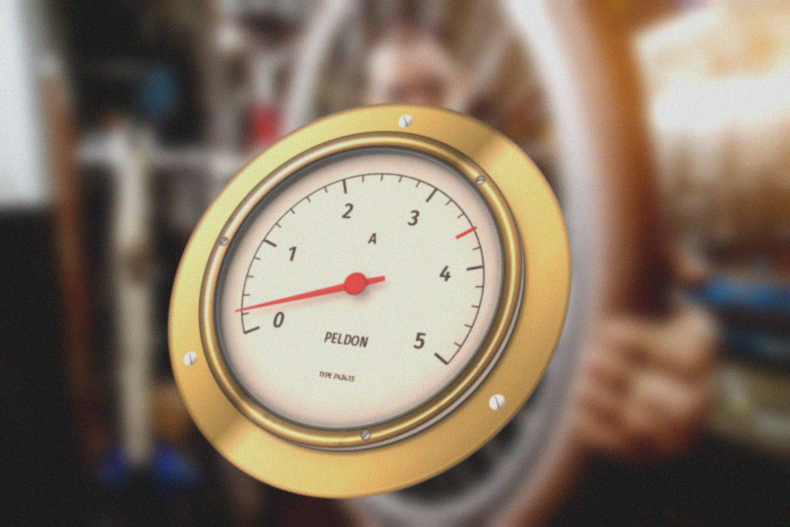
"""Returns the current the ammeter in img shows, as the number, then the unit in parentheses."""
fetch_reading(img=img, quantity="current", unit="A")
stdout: 0.2 (A)
